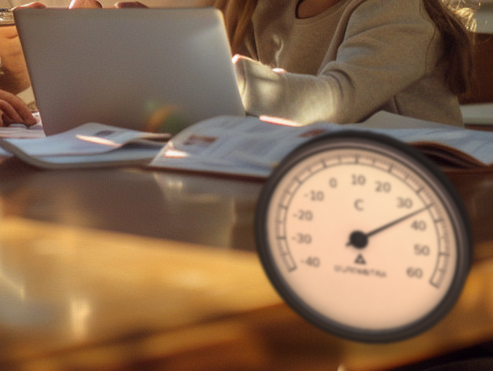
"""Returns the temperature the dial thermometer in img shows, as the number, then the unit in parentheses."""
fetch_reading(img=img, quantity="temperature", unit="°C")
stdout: 35 (°C)
